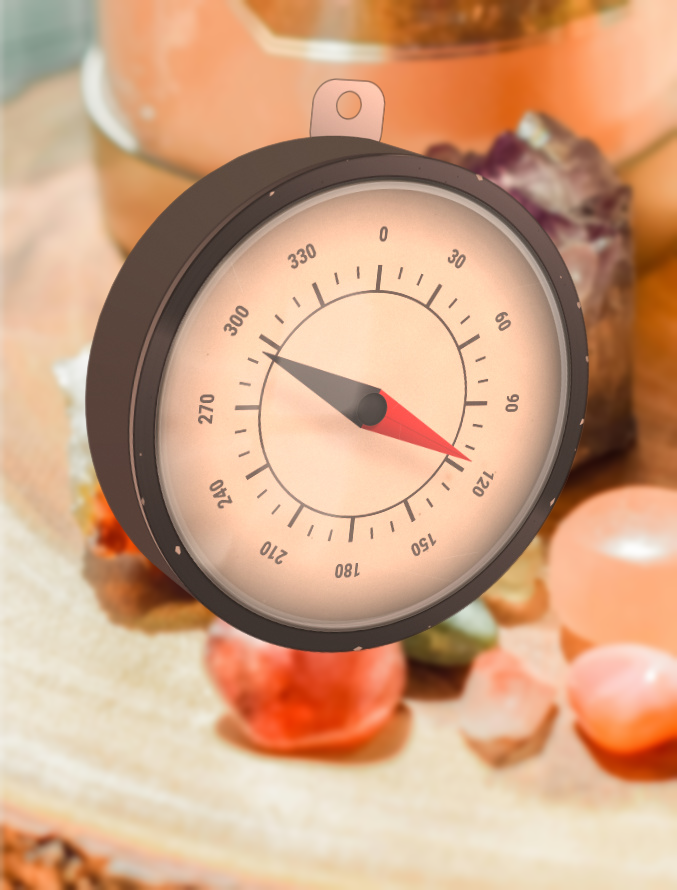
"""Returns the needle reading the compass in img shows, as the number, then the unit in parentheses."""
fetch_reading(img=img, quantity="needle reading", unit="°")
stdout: 115 (°)
